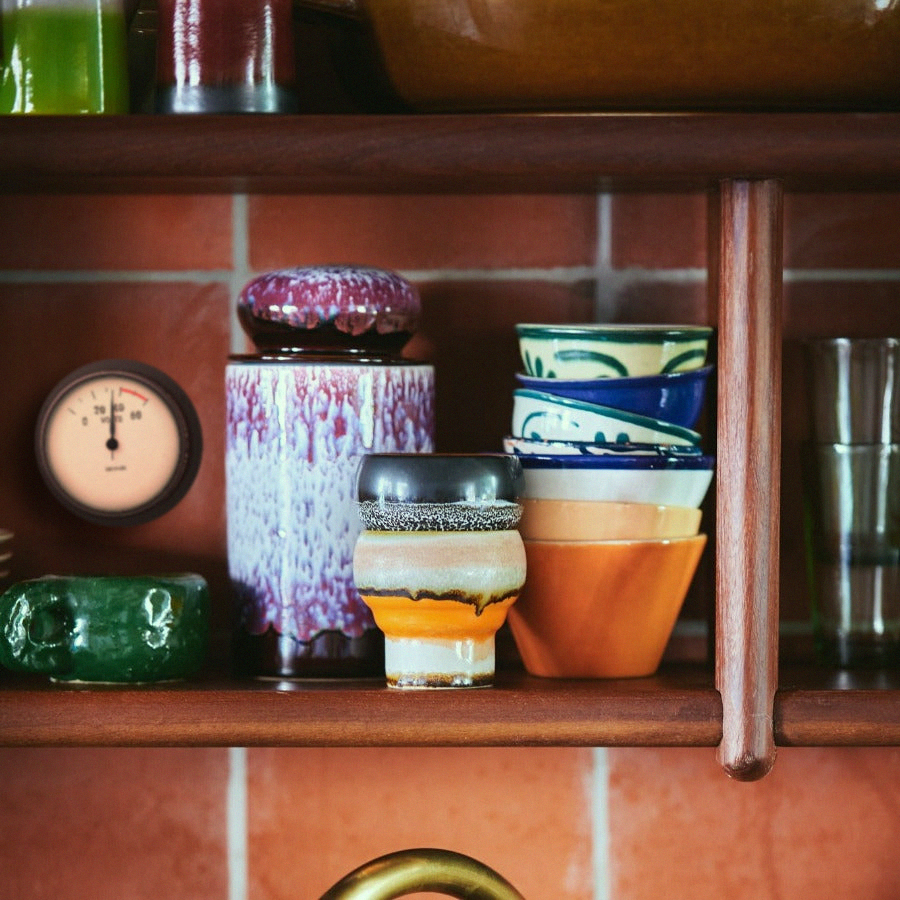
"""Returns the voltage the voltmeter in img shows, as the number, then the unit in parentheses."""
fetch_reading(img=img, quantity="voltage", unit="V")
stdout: 35 (V)
